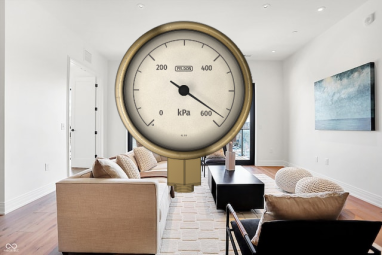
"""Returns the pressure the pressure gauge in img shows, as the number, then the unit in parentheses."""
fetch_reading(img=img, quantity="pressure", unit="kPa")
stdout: 575 (kPa)
